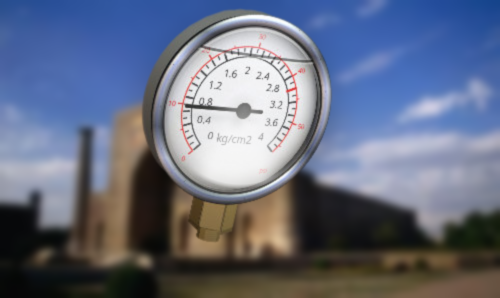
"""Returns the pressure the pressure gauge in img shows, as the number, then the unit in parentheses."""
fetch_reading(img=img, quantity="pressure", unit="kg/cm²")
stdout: 0.7 (kg/cm²)
